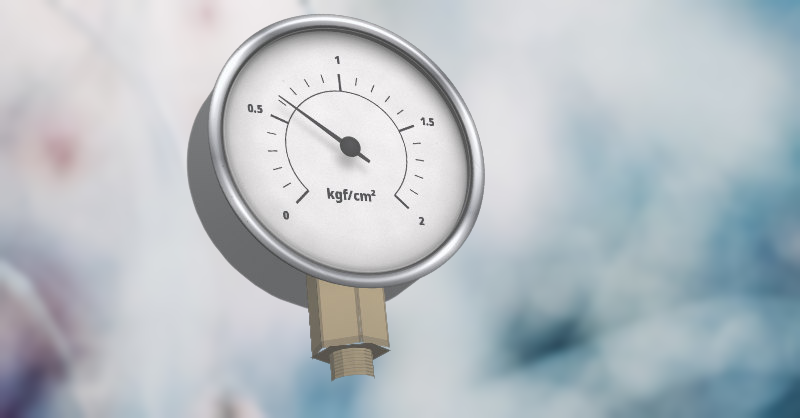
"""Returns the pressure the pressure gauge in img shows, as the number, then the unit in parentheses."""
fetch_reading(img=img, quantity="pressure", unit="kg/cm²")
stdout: 0.6 (kg/cm²)
